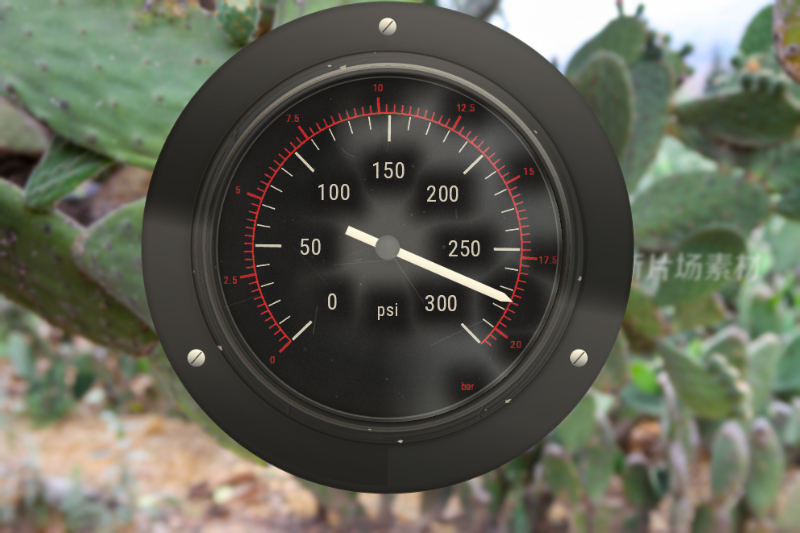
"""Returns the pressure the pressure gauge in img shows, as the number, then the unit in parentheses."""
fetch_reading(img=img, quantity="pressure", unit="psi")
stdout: 275 (psi)
